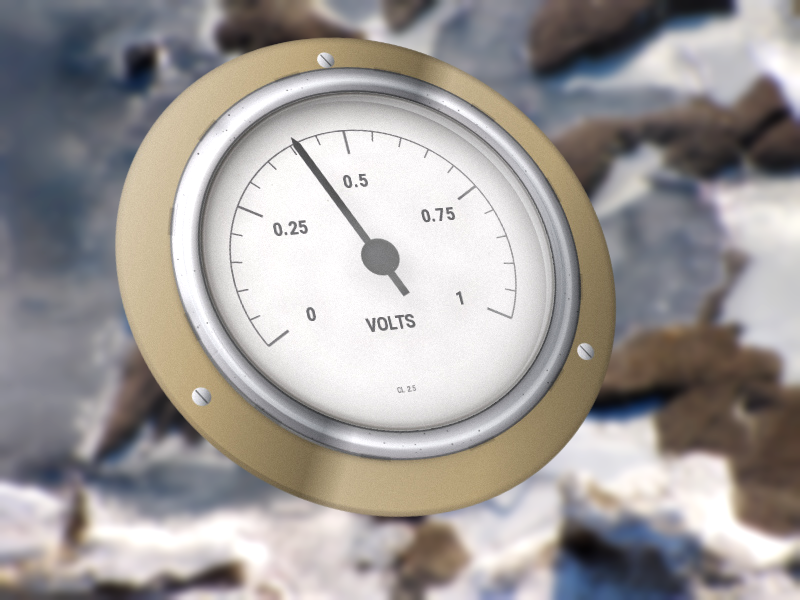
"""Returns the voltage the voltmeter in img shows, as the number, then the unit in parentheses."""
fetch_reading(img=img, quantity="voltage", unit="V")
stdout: 0.4 (V)
